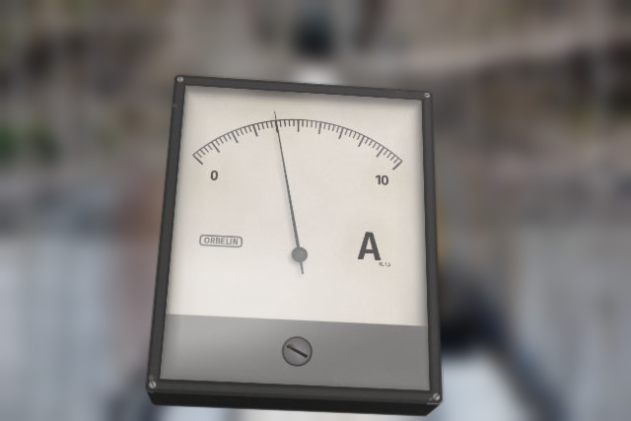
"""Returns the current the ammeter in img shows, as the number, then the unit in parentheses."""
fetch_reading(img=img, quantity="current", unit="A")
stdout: 4 (A)
